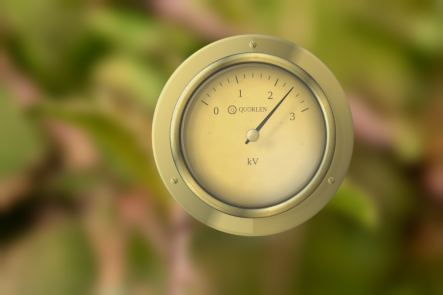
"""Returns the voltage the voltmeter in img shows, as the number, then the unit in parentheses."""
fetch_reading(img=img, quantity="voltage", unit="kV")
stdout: 2.4 (kV)
